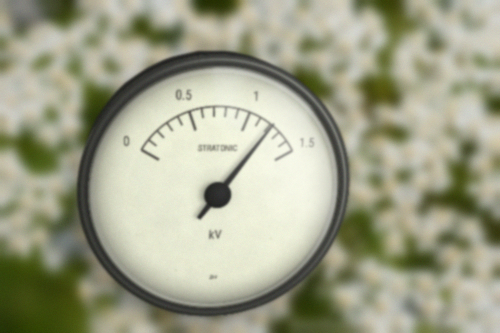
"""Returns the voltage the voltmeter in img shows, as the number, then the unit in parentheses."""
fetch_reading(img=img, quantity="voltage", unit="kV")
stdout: 1.2 (kV)
